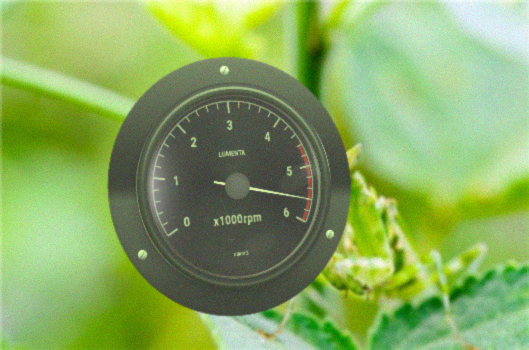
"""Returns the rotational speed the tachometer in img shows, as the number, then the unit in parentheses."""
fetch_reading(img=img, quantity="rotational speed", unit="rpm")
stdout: 5600 (rpm)
